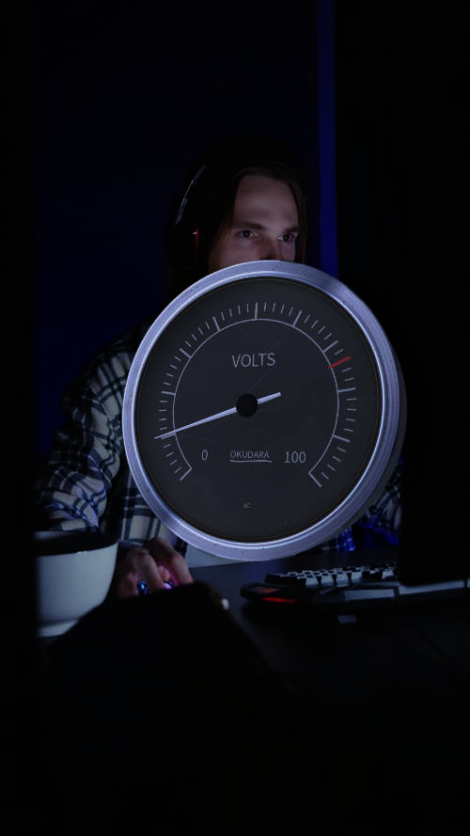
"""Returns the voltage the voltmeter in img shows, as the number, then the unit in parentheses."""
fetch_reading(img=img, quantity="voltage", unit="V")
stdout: 10 (V)
